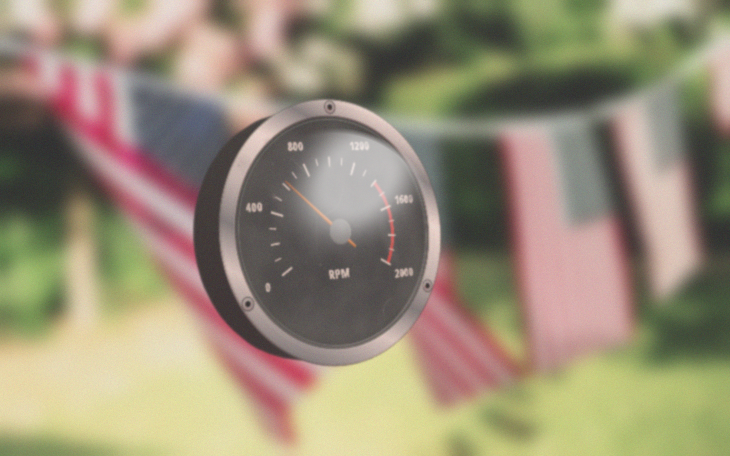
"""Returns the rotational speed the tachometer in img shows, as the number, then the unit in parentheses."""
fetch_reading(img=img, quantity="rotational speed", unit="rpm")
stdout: 600 (rpm)
